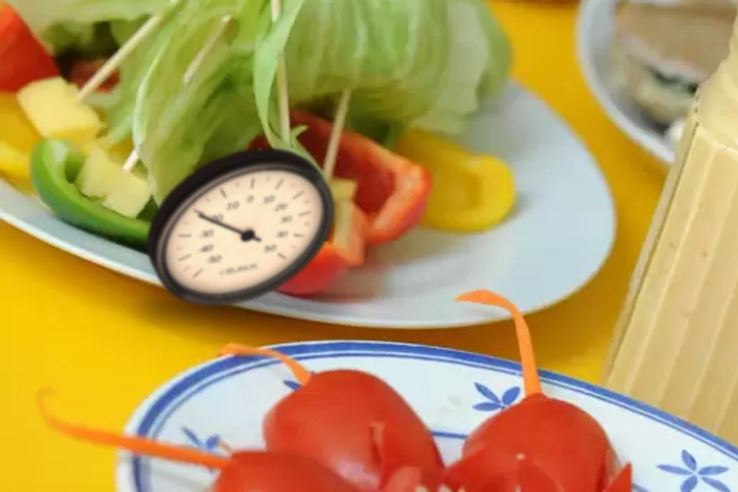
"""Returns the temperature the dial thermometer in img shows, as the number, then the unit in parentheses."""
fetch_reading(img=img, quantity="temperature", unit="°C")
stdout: -20 (°C)
